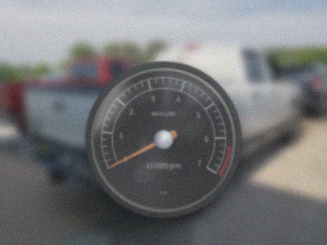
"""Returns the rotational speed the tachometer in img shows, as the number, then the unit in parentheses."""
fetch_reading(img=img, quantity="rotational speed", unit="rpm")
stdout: 0 (rpm)
